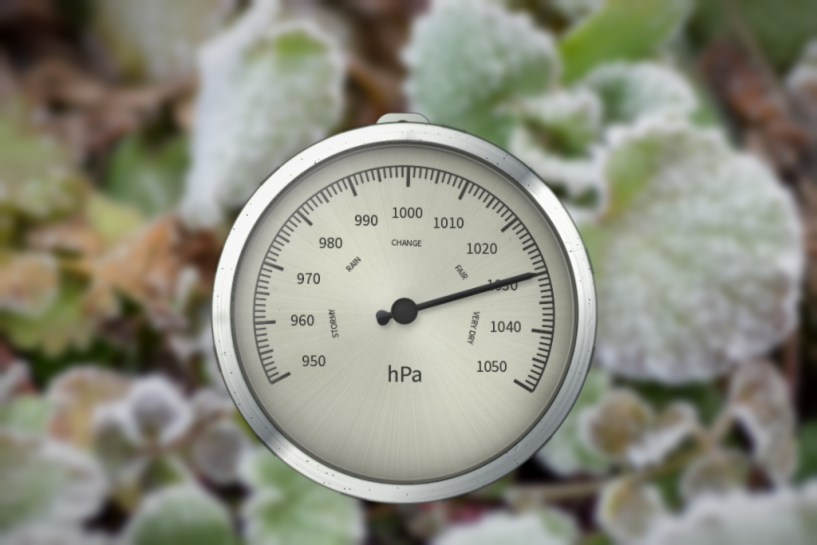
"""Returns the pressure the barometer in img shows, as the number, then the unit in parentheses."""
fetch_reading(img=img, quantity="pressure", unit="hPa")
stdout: 1030 (hPa)
